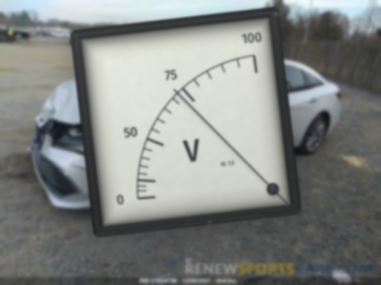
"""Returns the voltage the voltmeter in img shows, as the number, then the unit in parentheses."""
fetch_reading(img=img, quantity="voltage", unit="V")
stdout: 72.5 (V)
